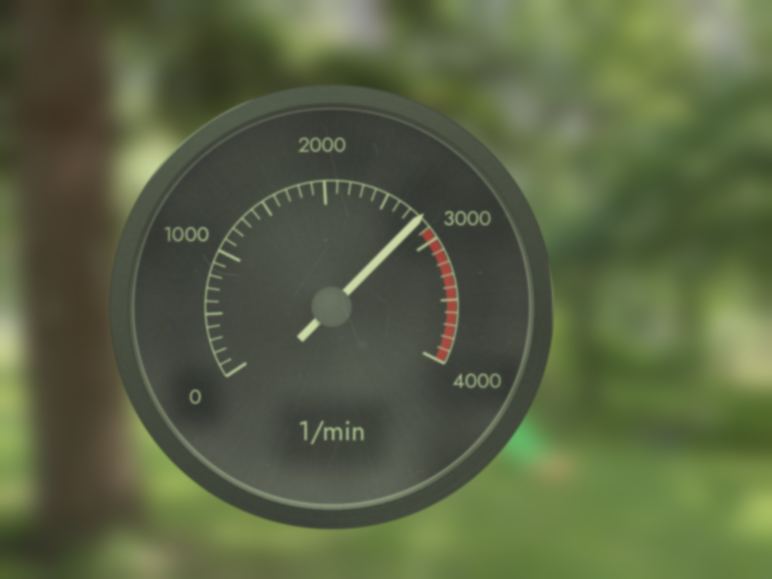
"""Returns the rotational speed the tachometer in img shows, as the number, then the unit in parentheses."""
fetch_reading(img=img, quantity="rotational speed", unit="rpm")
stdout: 2800 (rpm)
